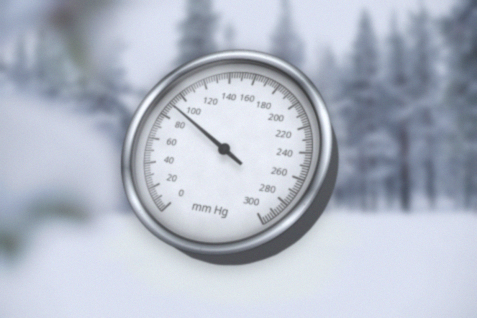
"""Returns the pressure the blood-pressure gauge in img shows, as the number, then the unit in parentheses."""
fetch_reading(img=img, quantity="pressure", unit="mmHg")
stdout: 90 (mmHg)
